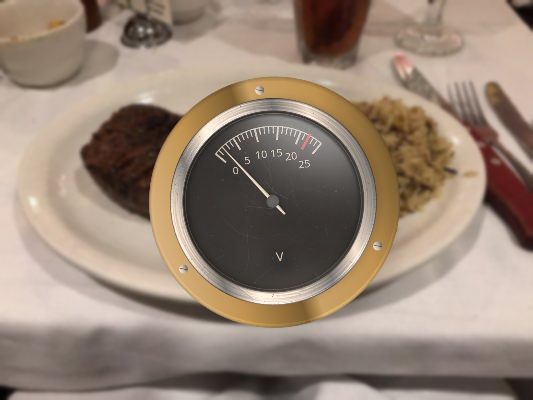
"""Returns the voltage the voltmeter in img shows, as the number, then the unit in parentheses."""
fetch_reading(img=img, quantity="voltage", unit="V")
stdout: 2 (V)
